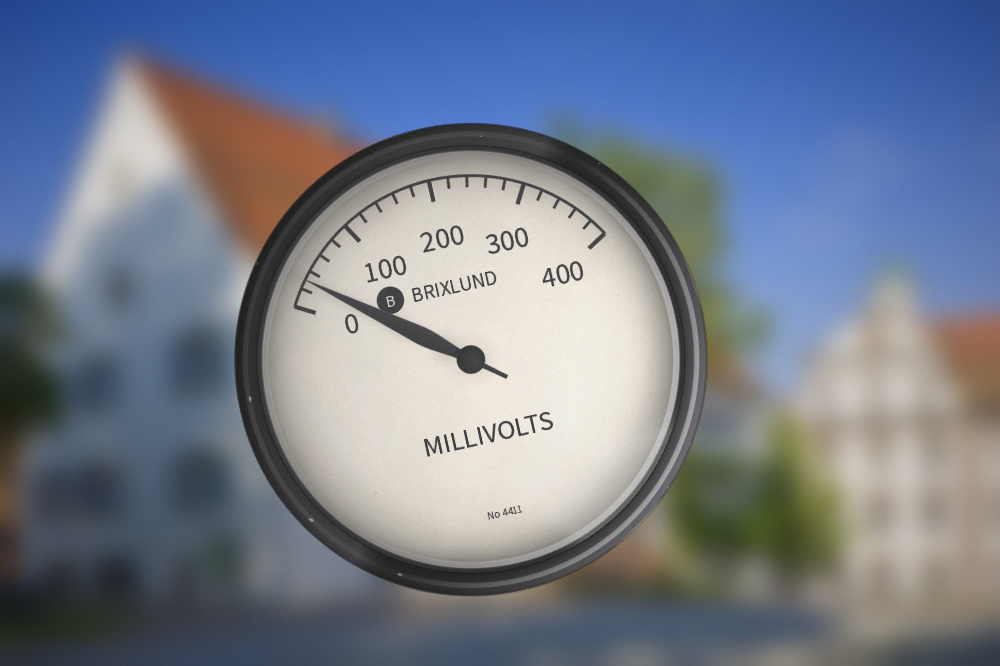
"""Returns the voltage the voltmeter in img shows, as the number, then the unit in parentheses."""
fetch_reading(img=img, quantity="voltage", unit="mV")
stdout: 30 (mV)
